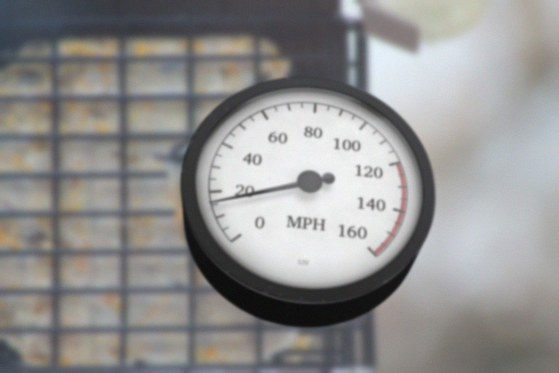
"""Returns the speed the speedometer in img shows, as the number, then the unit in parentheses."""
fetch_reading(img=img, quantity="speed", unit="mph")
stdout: 15 (mph)
